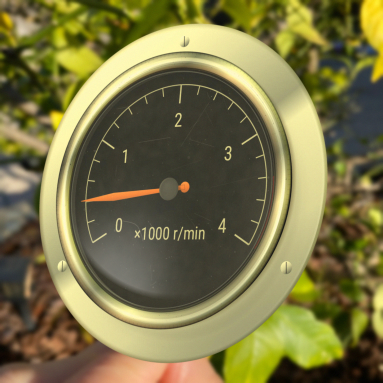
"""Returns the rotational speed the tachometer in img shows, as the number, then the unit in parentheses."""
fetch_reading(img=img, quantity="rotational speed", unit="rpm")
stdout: 400 (rpm)
